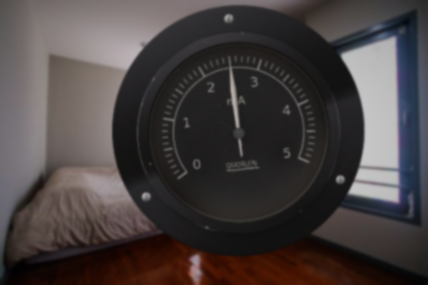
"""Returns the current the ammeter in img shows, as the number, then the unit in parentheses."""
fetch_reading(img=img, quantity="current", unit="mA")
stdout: 2.5 (mA)
